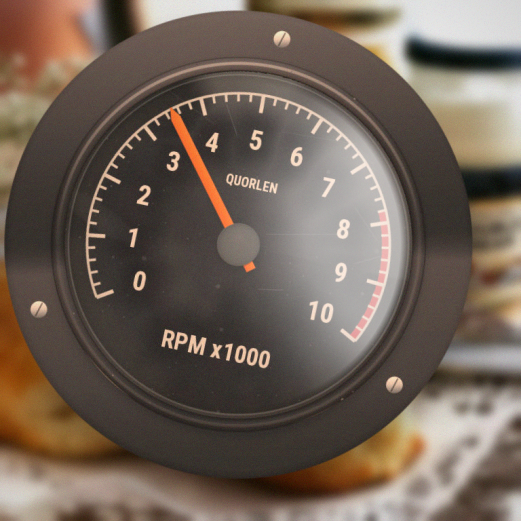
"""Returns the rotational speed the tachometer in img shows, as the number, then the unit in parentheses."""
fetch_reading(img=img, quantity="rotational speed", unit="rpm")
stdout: 3500 (rpm)
